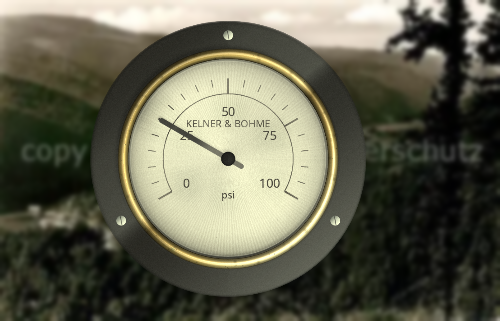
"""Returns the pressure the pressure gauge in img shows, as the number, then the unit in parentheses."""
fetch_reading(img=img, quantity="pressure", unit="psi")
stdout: 25 (psi)
